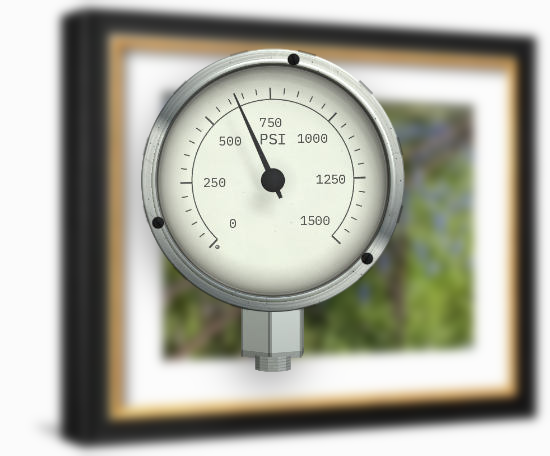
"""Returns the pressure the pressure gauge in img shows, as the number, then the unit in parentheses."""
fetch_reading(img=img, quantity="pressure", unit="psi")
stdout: 625 (psi)
